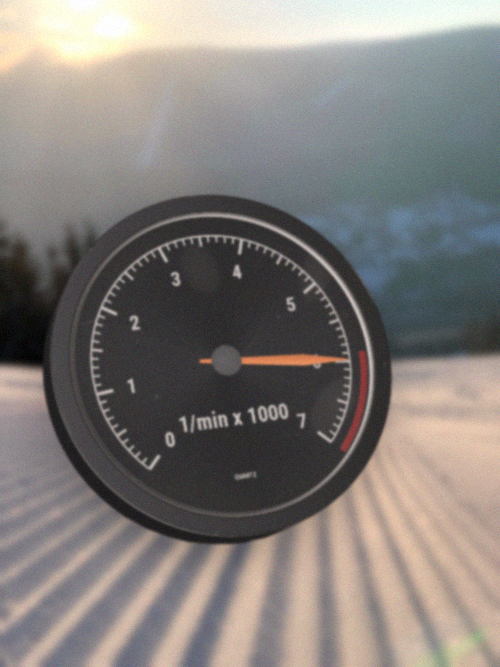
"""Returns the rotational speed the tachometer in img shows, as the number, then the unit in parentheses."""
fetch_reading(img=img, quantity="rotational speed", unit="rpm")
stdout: 6000 (rpm)
